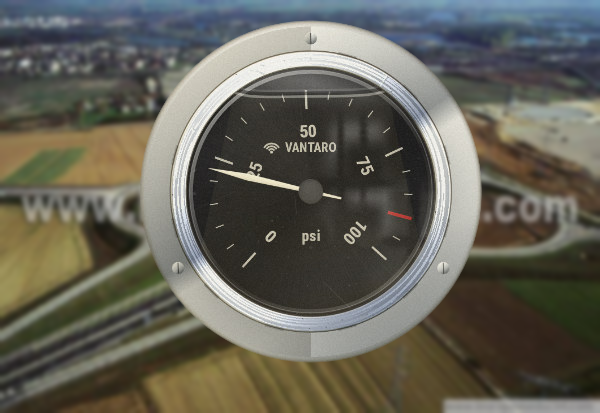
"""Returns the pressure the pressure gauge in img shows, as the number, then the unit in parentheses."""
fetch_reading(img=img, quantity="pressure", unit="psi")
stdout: 22.5 (psi)
